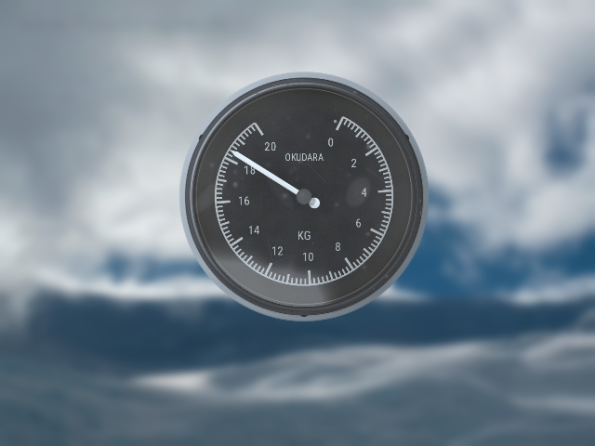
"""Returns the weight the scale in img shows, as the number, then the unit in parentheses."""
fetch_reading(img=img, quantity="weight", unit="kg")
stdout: 18.4 (kg)
